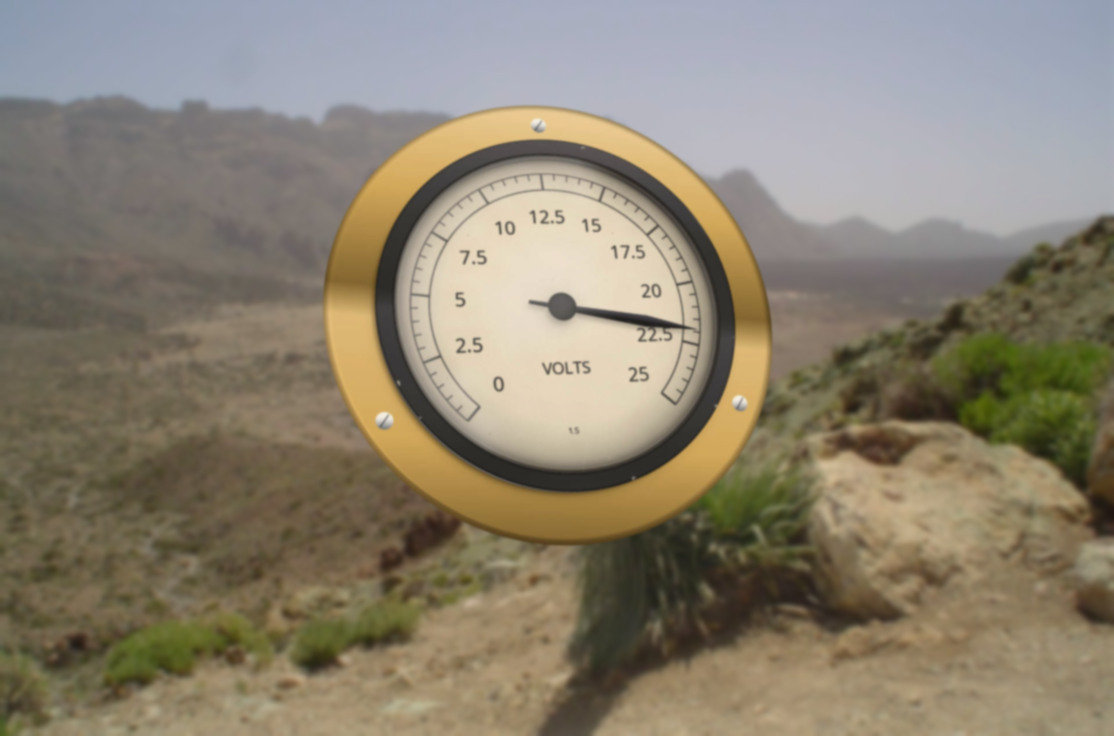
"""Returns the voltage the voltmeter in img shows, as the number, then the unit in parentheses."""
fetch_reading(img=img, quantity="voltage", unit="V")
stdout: 22 (V)
